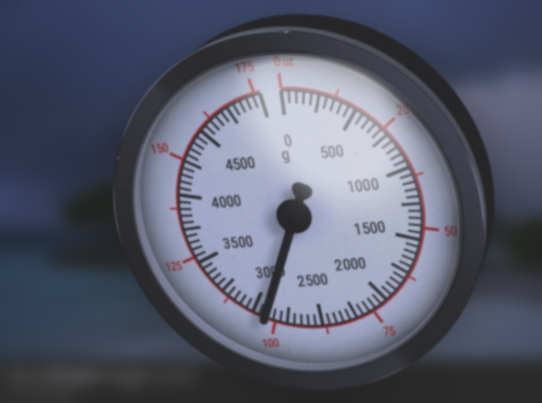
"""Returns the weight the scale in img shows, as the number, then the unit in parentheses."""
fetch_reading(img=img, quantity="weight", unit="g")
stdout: 2900 (g)
